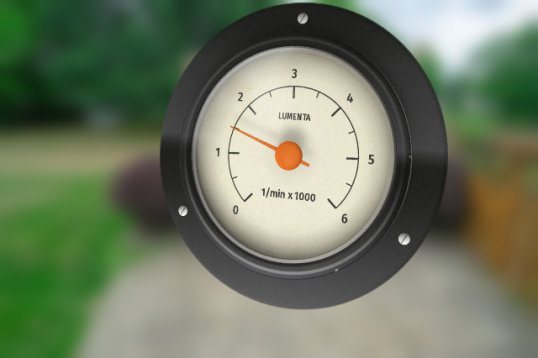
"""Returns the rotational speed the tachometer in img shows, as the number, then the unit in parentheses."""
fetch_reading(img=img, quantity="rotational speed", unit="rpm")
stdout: 1500 (rpm)
